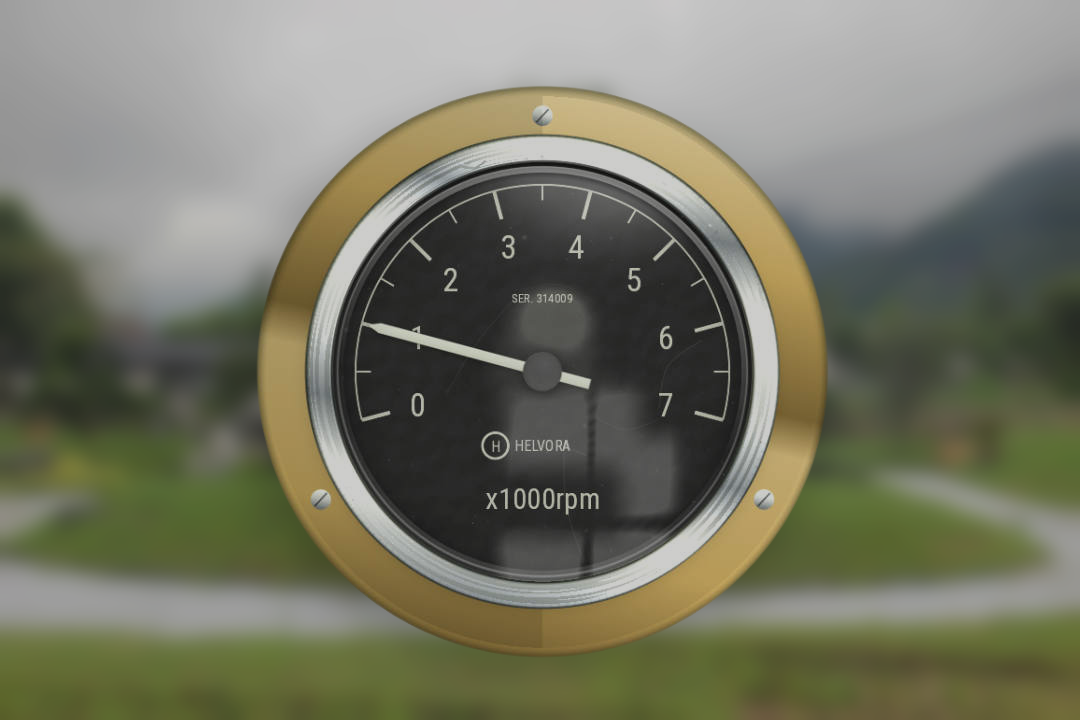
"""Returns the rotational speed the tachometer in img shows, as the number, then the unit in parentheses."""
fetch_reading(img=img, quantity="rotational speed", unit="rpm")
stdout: 1000 (rpm)
